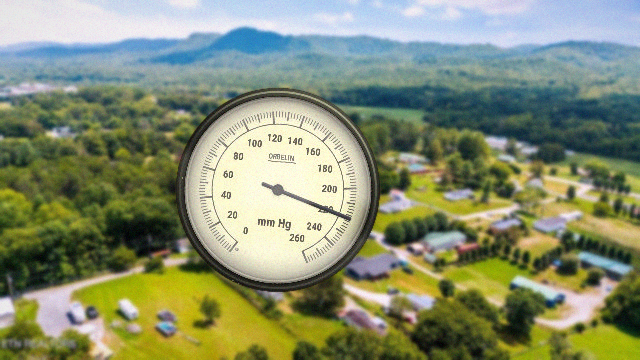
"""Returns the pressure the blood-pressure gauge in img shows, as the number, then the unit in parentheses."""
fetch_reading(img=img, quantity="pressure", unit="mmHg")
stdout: 220 (mmHg)
